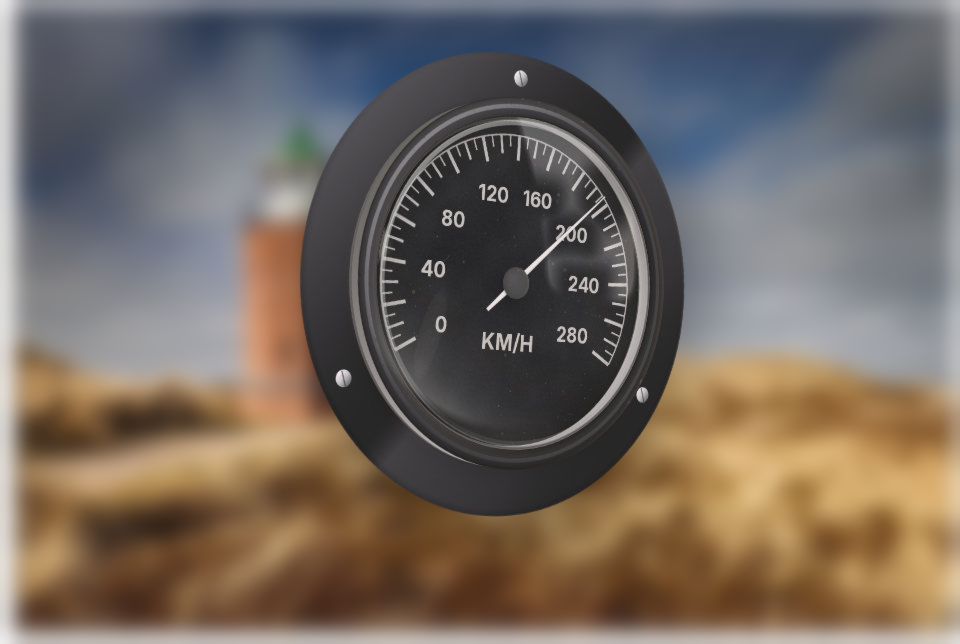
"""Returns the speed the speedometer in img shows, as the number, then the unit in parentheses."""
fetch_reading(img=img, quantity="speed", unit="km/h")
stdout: 195 (km/h)
